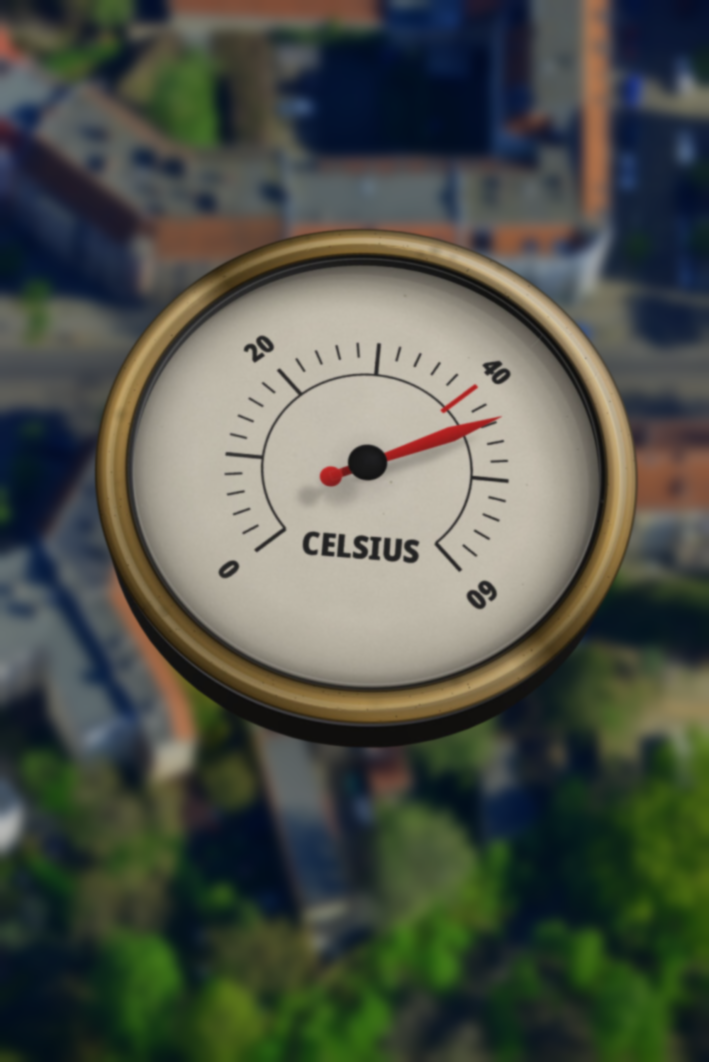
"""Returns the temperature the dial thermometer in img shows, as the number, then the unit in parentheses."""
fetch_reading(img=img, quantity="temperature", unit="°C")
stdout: 44 (°C)
